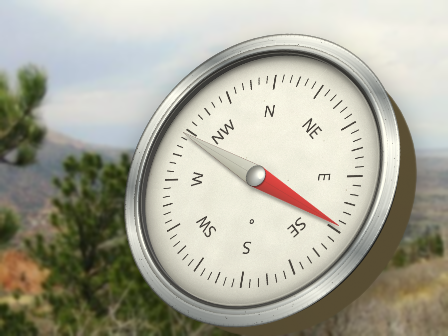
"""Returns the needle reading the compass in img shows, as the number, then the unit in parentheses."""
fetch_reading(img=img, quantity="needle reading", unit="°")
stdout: 117.5 (°)
